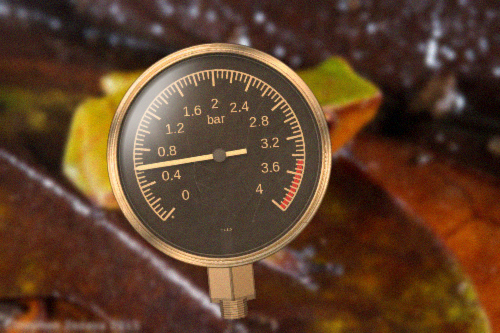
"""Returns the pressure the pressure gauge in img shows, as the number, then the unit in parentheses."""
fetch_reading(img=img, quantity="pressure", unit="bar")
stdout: 0.6 (bar)
